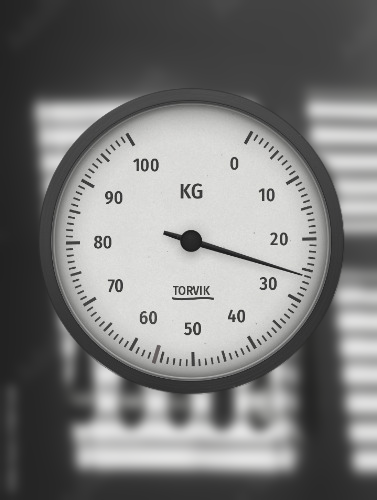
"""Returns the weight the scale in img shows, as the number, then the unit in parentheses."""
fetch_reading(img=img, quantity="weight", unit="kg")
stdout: 26 (kg)
